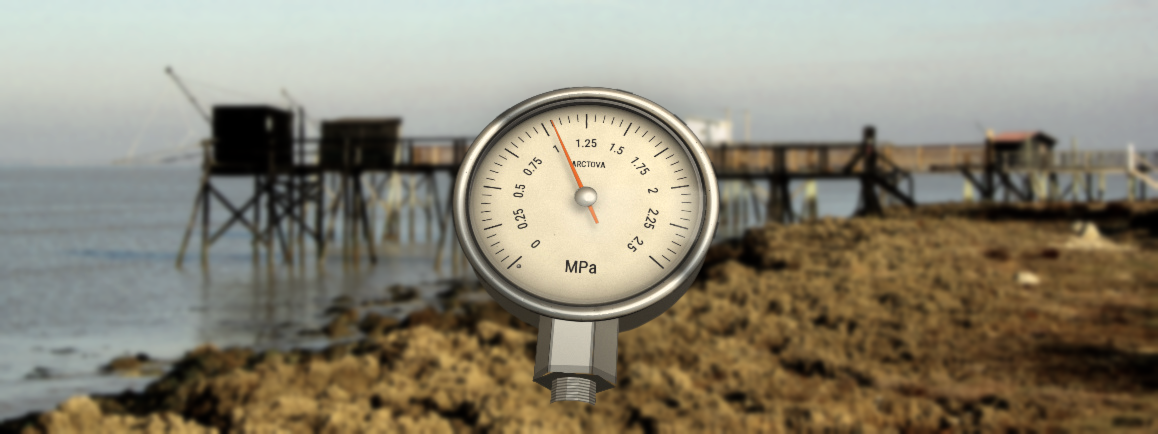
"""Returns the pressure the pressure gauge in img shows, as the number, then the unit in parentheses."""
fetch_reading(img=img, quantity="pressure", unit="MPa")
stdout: 1.05 (MPa)
